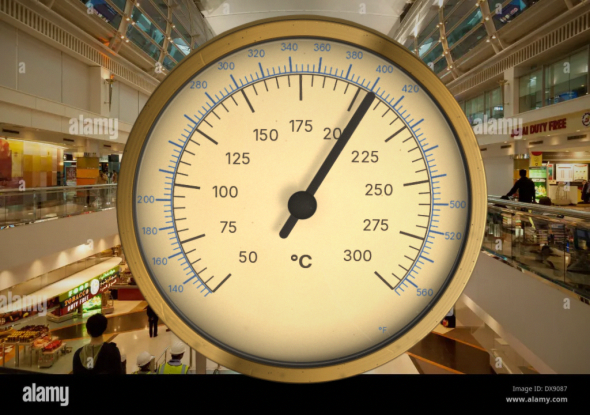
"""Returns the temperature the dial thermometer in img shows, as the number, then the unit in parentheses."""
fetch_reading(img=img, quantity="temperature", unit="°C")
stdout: 205 (°C)
